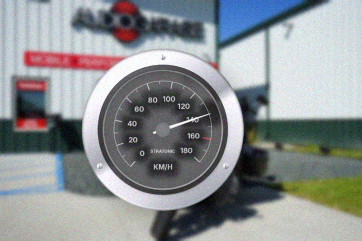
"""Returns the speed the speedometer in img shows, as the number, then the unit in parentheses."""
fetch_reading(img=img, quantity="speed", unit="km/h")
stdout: 140 (km/h)
